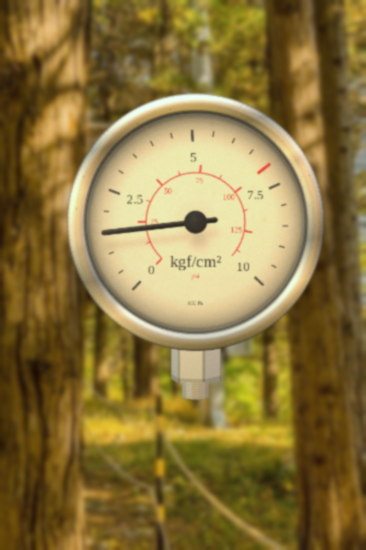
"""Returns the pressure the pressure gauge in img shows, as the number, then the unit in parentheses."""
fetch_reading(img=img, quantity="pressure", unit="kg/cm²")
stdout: 1.5 (kg/cm²)
